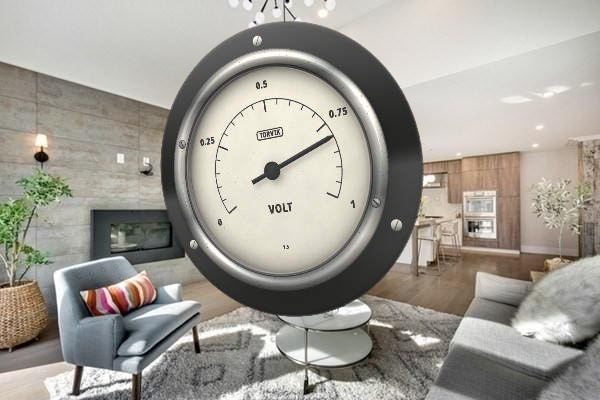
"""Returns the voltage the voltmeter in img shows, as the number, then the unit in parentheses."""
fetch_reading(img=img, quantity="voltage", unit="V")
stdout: 0.8 (V)
